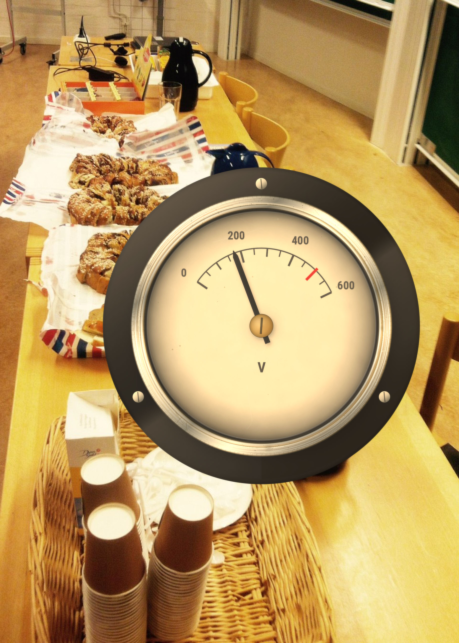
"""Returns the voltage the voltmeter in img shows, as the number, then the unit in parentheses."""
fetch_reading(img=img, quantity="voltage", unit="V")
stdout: 175 (V)
